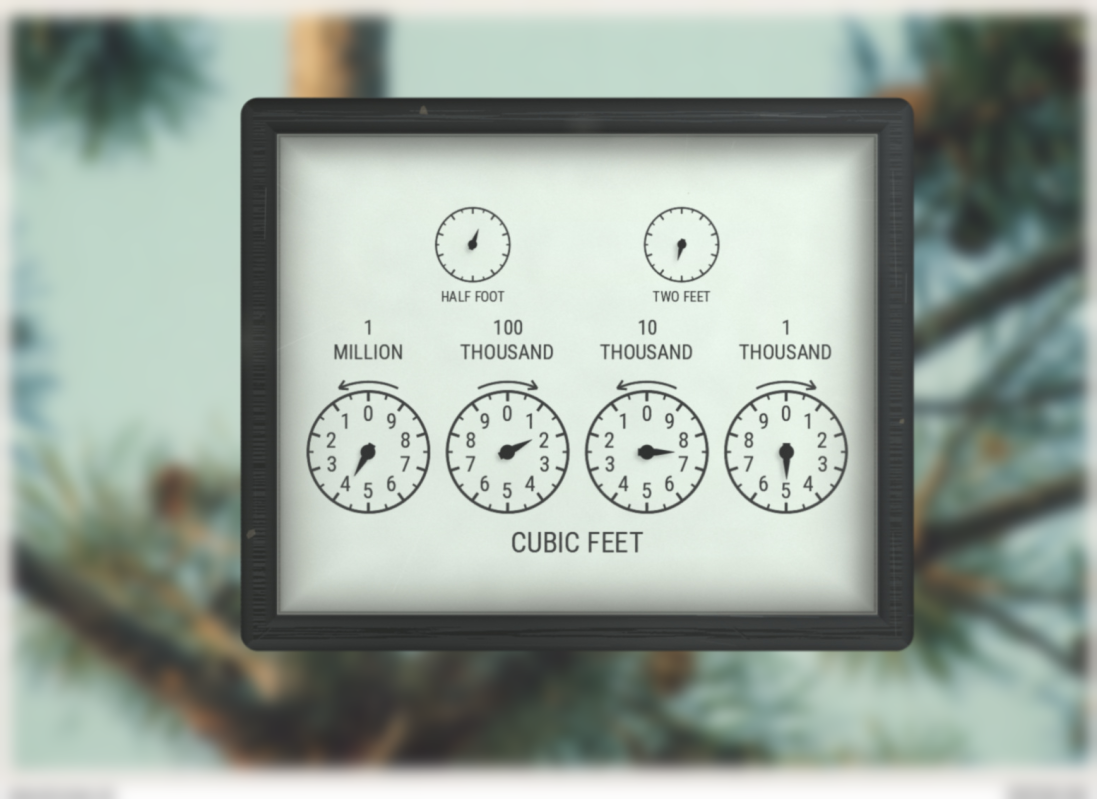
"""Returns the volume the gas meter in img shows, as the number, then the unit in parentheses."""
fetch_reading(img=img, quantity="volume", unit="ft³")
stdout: 417500 (ft³)
